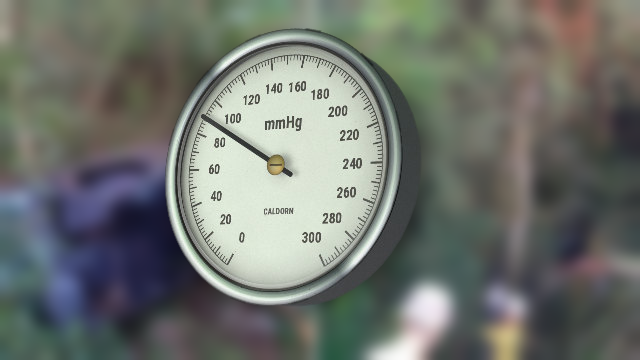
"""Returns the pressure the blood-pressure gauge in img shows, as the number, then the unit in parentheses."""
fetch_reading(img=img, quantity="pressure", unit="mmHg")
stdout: 90 (mmHg)
